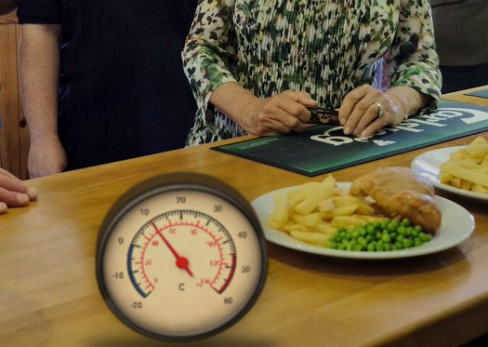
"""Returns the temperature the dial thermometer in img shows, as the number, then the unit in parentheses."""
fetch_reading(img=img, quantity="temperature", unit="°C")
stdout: 10 (°C)
